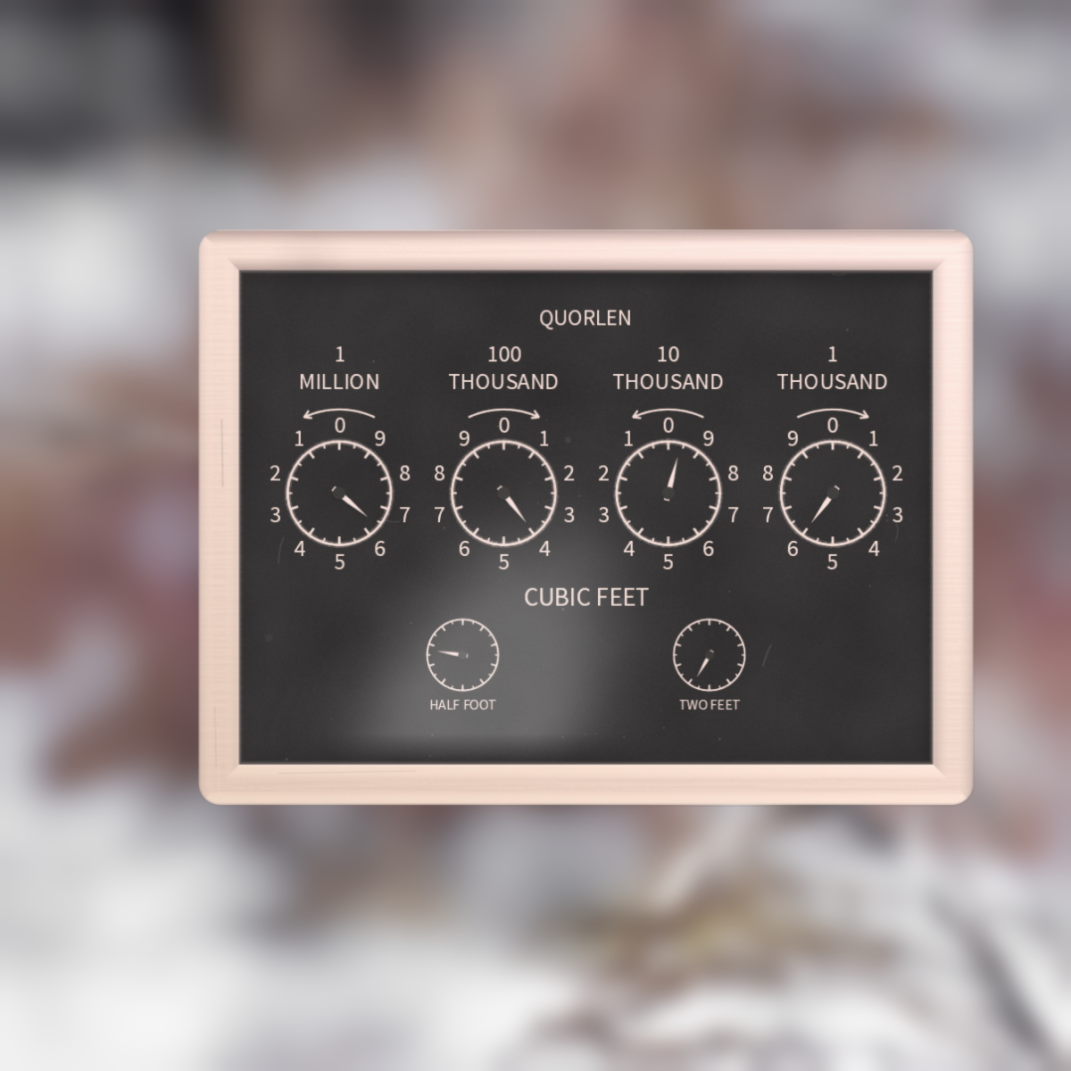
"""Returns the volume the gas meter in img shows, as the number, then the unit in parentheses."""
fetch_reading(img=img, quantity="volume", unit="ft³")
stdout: 639600 (ft³)
